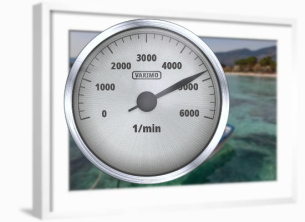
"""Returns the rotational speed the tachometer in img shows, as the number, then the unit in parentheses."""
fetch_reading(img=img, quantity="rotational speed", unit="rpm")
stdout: 4800 (rpm)
